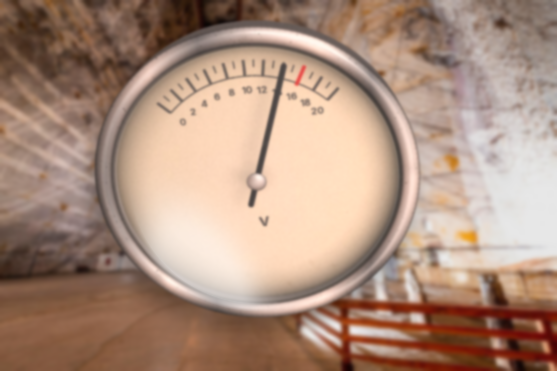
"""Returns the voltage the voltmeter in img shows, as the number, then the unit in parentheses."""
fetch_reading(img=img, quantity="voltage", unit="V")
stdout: 14 (V)
